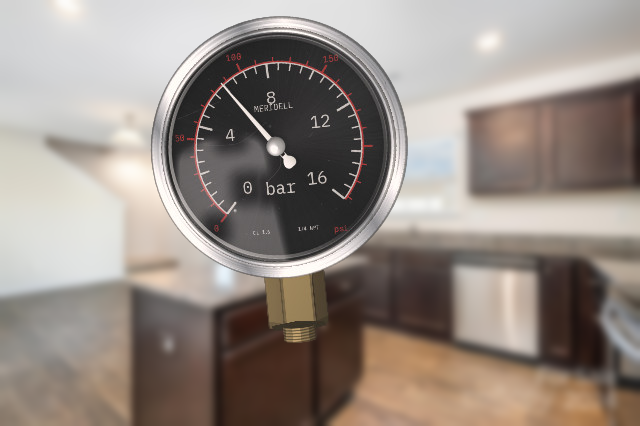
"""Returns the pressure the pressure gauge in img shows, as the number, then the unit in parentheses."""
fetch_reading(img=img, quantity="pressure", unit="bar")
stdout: 6 (bar)
